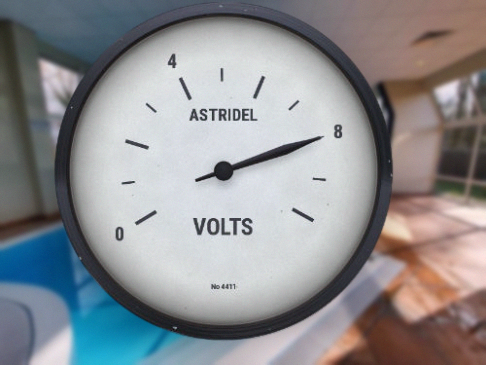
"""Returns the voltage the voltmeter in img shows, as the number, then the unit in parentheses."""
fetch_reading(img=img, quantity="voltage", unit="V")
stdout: 8 (V)
